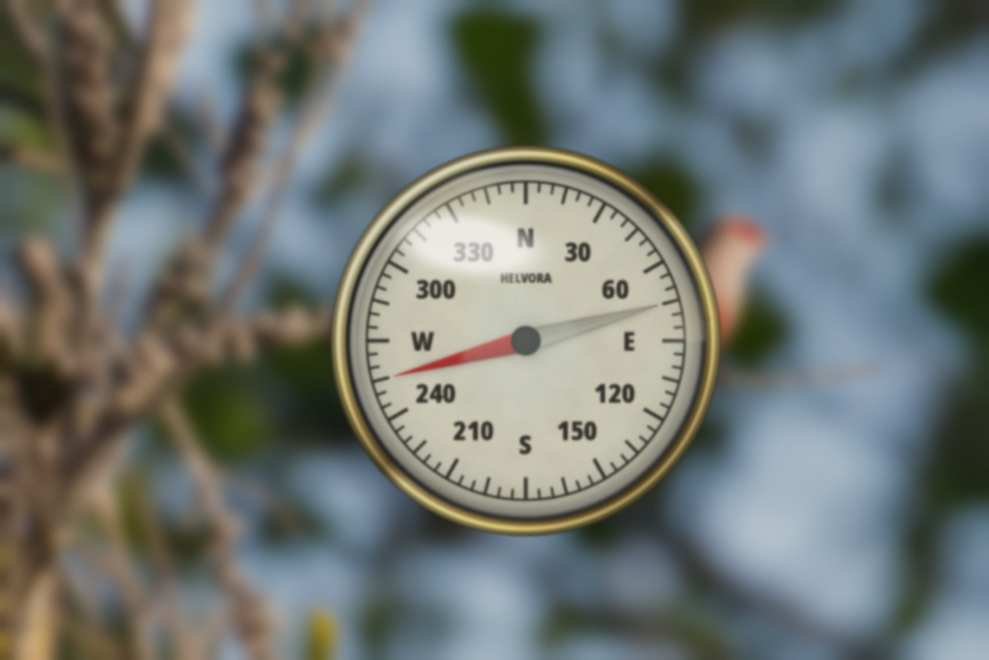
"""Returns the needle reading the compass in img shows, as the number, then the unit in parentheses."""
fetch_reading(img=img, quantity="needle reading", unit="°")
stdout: 255 (°)
